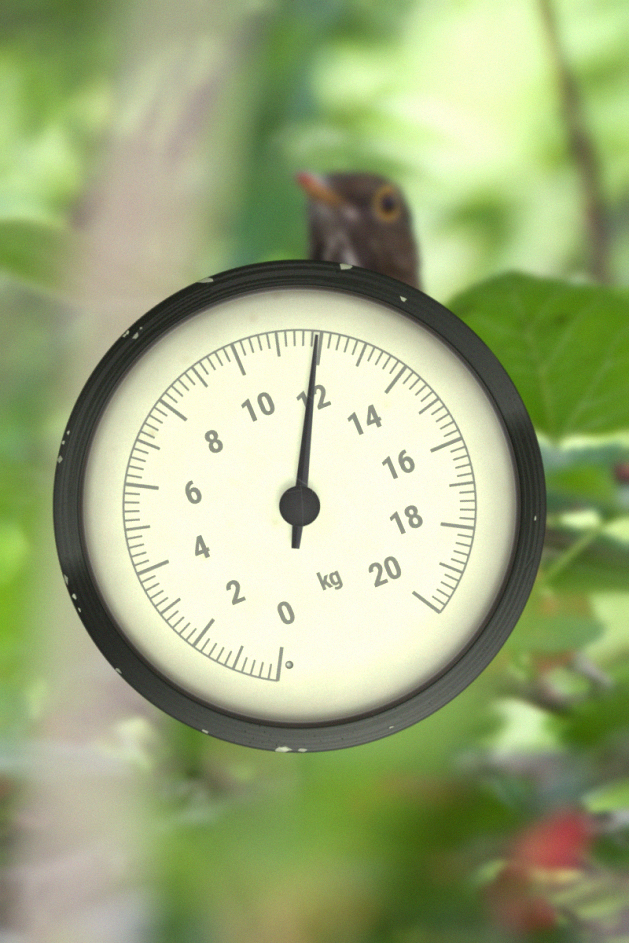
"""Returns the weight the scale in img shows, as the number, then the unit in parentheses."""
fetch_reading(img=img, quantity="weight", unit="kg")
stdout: 11.9 (kg)
